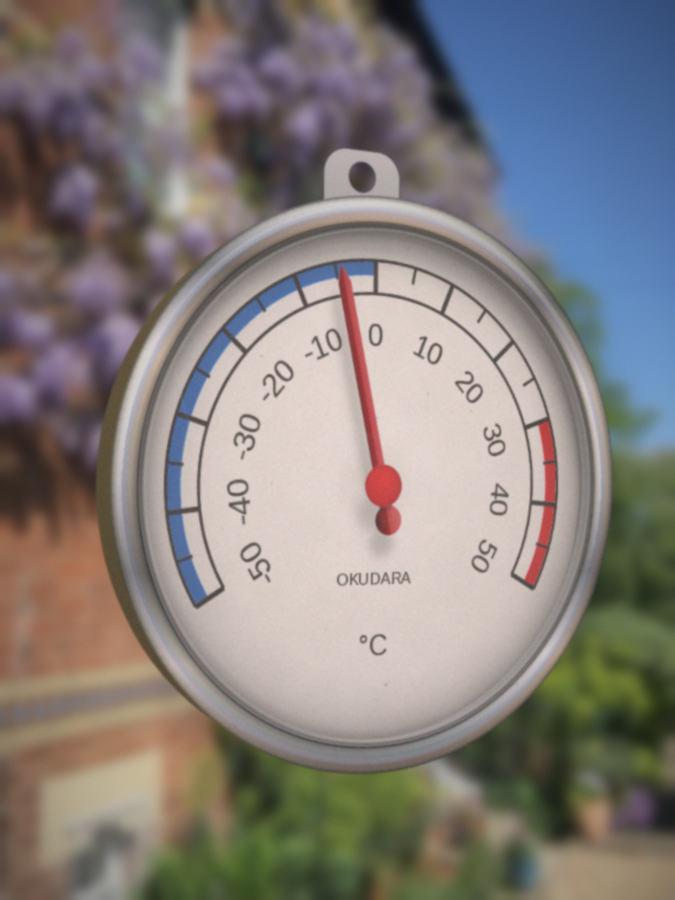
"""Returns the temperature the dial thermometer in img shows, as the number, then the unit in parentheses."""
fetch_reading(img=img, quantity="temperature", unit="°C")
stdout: -5 (°C)
